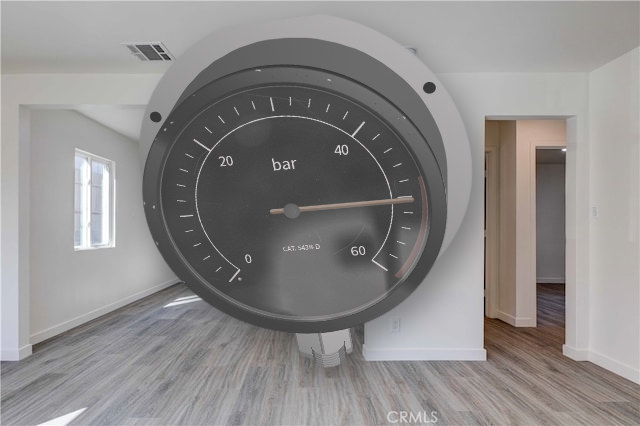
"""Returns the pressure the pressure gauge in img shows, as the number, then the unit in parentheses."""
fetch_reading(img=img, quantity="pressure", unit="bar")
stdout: 50 (bar)
